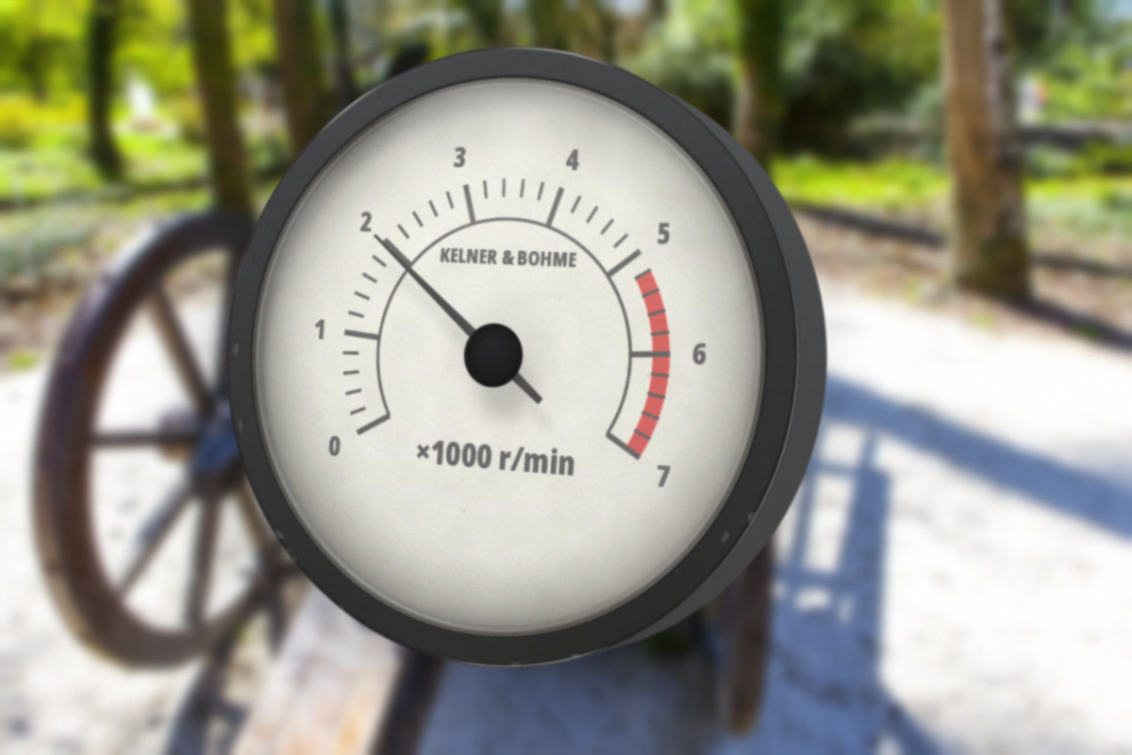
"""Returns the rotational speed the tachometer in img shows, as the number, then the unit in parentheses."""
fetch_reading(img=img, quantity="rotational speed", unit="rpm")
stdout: 2000 (rpm)
